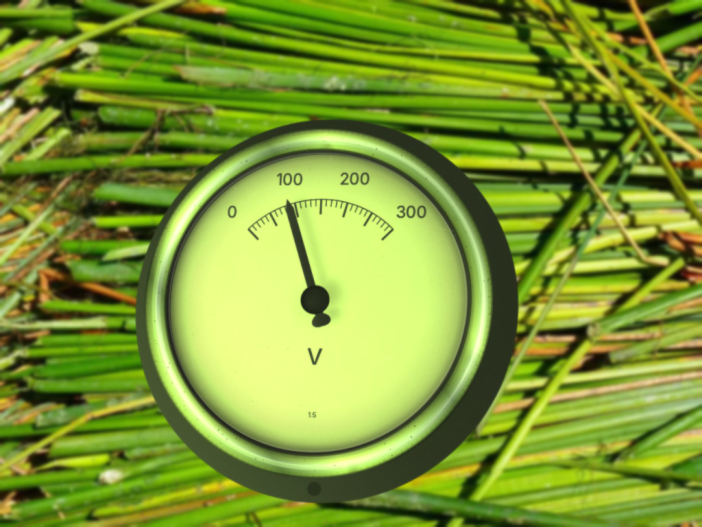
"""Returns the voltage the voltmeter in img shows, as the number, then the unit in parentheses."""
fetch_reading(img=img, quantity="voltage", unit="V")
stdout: 90 (V)
